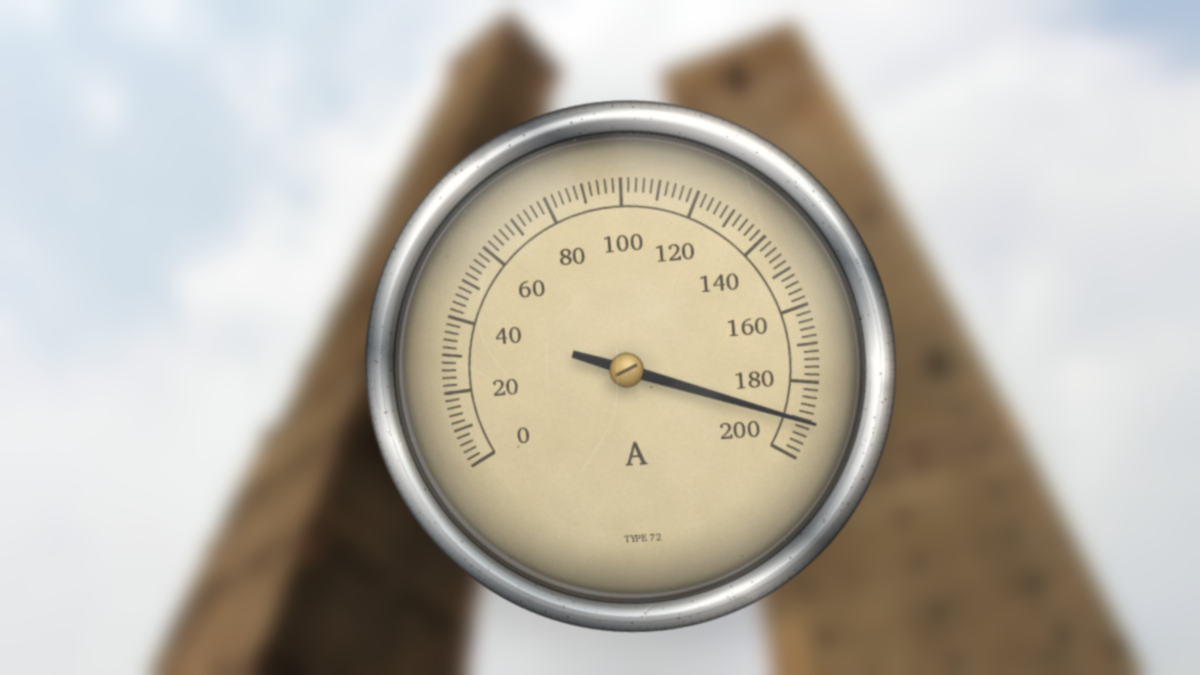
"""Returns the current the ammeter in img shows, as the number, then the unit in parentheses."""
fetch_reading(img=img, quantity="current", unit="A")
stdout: 190 (A)
